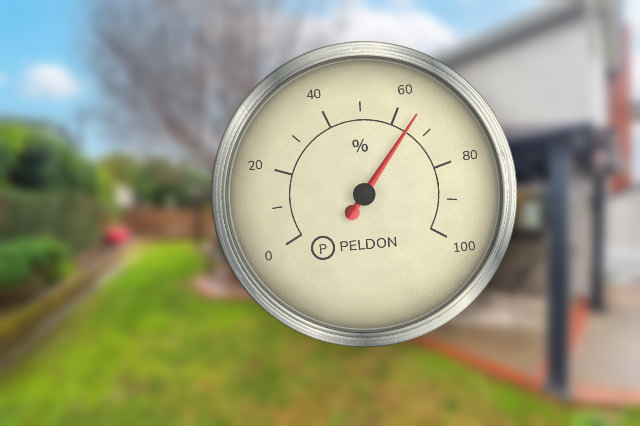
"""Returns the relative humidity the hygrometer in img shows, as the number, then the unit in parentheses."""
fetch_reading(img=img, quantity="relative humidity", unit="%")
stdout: 65 (%)
